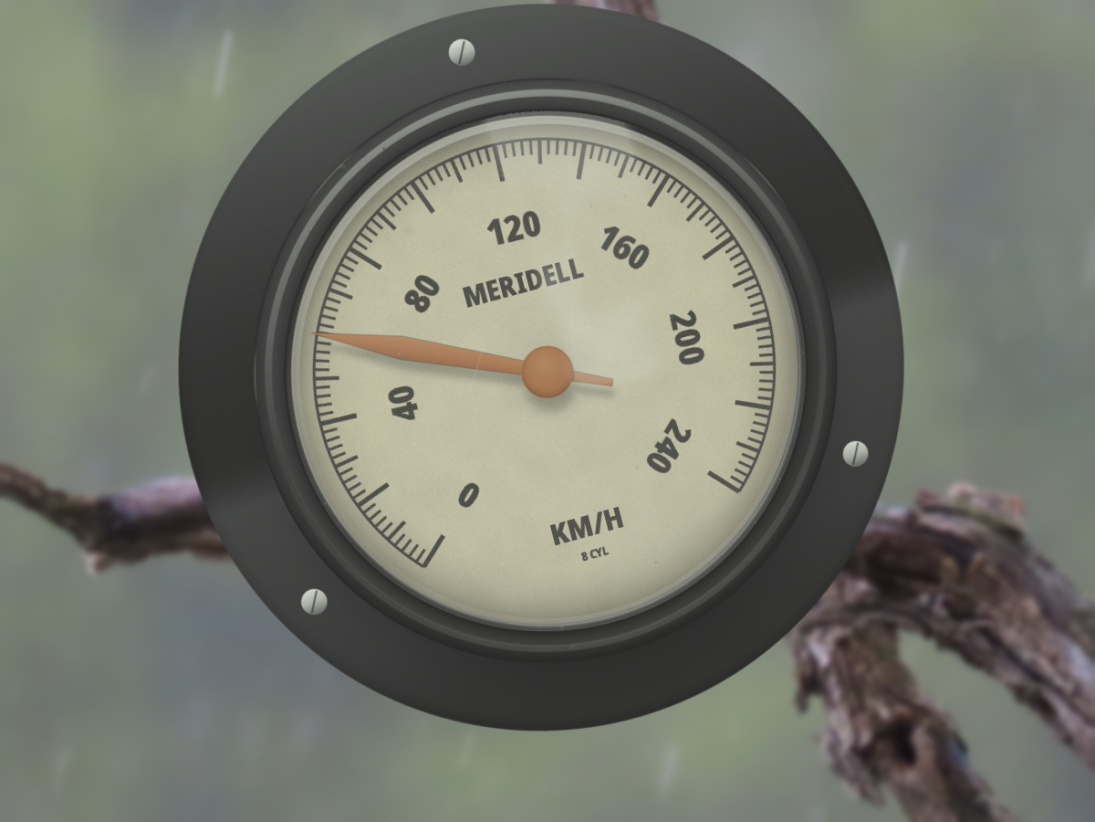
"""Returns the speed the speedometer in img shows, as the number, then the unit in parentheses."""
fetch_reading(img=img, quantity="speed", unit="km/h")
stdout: 60 (km/h)
